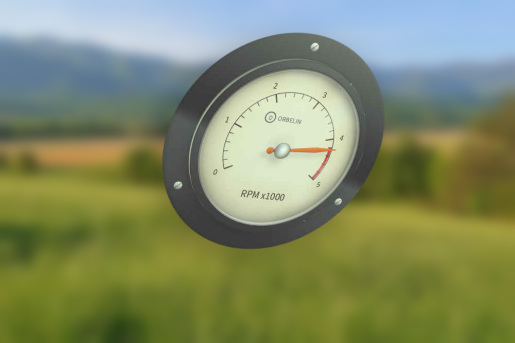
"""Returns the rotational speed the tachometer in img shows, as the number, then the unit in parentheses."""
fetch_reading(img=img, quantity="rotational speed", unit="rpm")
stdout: 4200 (rpm)
